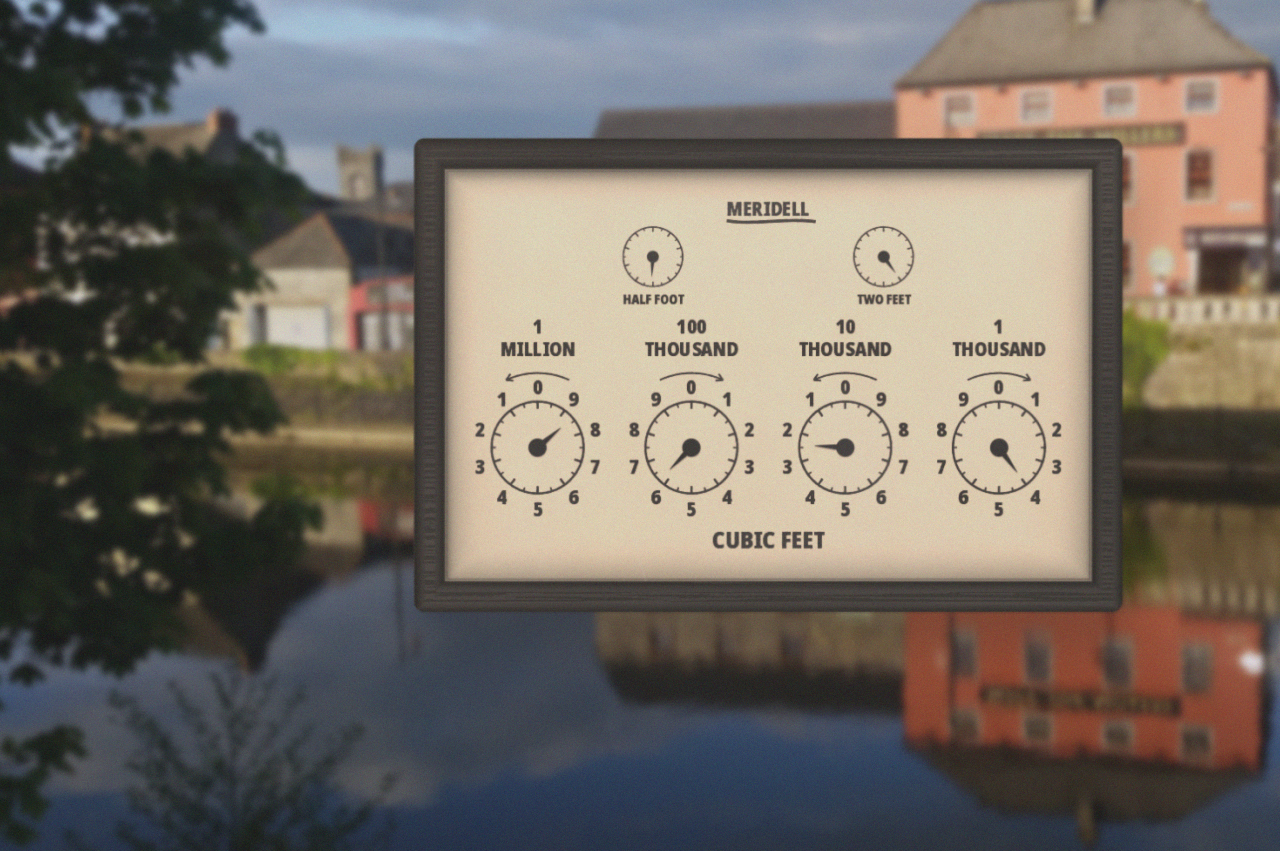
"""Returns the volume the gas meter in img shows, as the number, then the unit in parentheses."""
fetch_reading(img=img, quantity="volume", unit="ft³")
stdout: 862400 (ft³)
